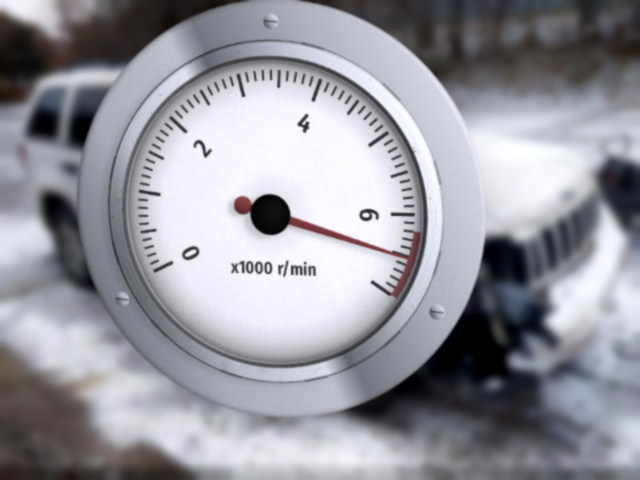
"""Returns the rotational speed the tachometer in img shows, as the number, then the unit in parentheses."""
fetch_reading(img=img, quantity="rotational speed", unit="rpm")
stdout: 6500 (rpm)
